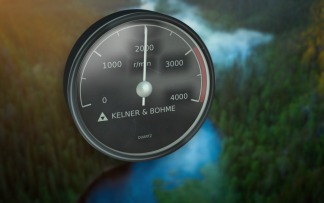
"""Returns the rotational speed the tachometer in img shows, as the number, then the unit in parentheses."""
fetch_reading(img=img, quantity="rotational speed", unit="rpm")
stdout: 2000 (rpm)
